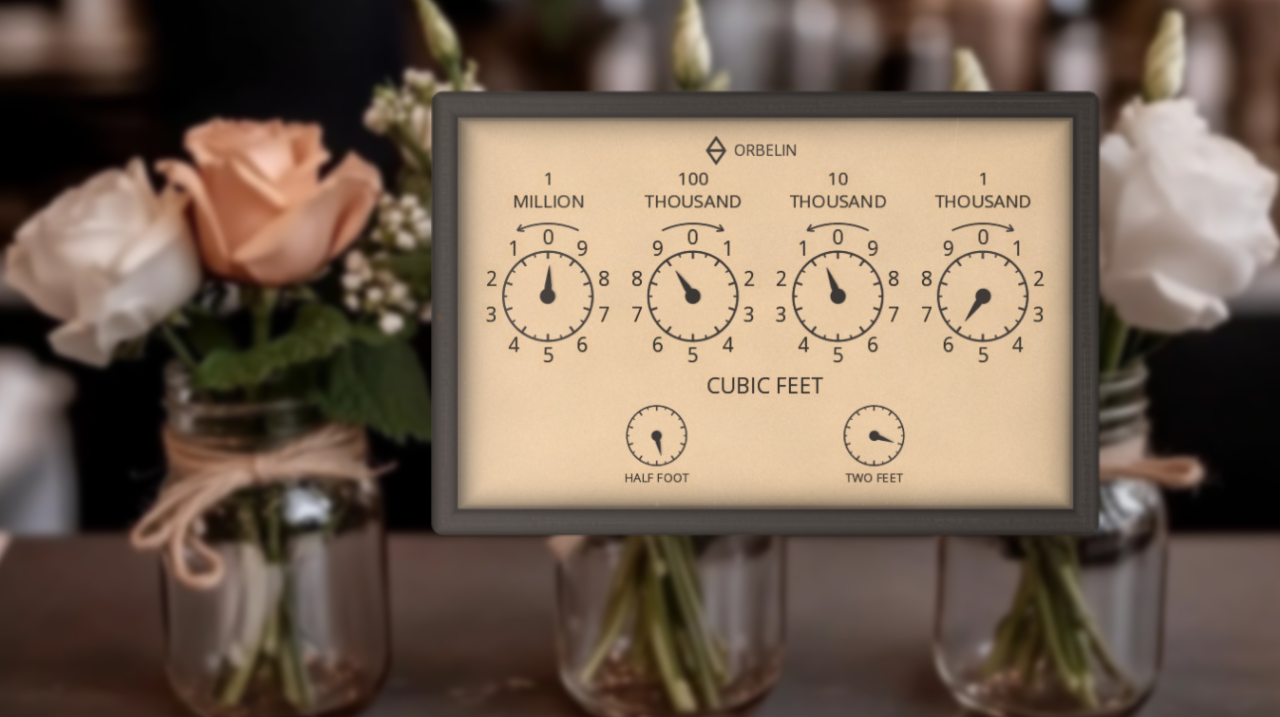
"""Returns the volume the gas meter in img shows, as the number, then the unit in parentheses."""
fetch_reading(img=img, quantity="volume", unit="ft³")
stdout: 990600 (ft³)
